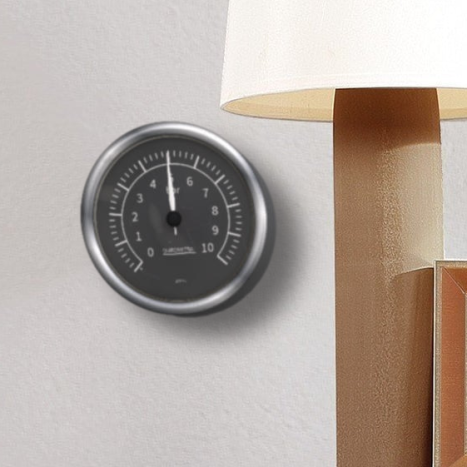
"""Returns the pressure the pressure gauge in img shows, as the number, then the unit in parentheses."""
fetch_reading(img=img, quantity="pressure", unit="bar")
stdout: 5 (bar)
